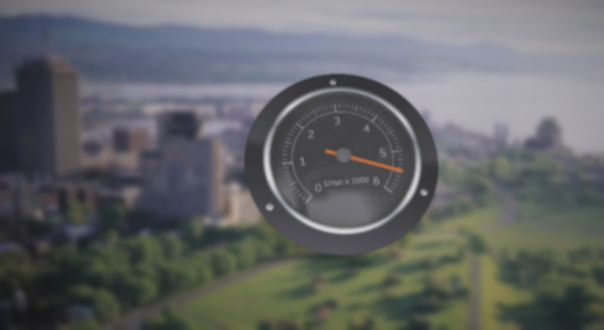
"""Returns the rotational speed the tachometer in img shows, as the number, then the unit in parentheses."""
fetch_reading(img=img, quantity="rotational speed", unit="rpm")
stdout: 5500 (rpm)
